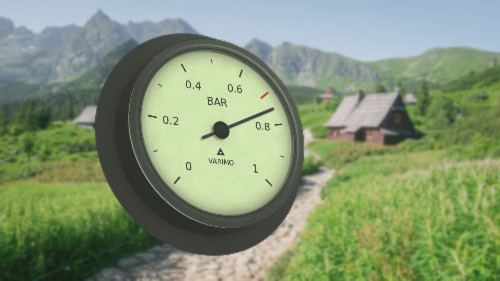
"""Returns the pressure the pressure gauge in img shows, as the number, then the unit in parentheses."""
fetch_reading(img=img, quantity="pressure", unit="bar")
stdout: 0.75 (bar)
